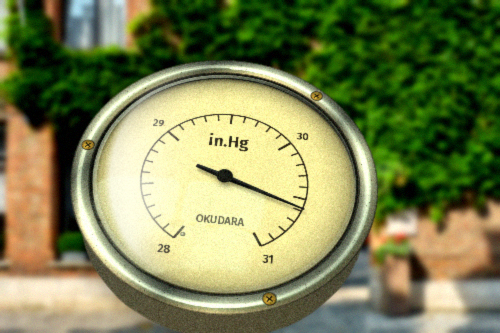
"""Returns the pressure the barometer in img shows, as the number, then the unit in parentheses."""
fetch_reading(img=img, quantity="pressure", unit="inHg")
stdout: 30.6 (inHg)
